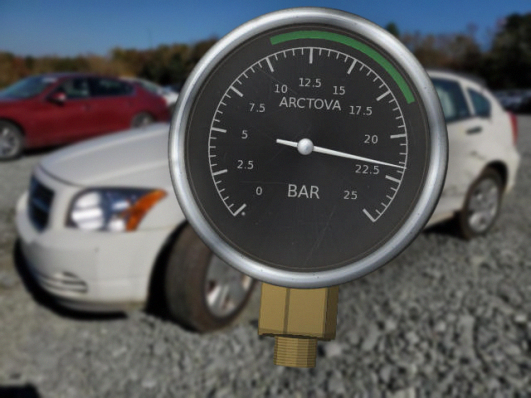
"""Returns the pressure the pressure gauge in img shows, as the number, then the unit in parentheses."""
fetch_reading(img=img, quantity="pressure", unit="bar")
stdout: 21.75 (bar)
